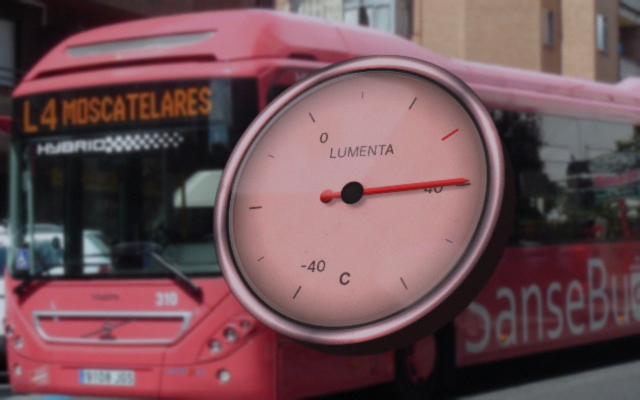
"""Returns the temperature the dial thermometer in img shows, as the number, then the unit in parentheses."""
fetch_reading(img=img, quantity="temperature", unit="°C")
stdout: 40 (°C)
